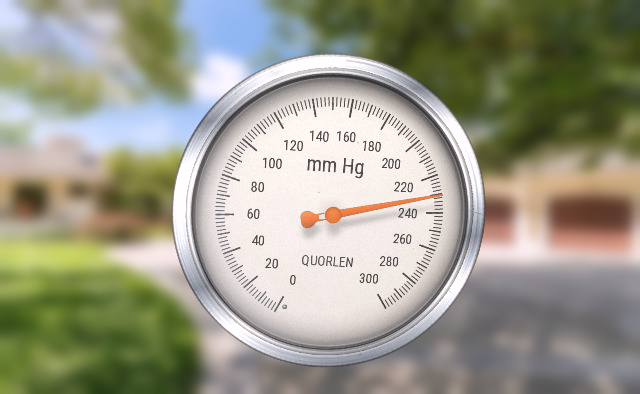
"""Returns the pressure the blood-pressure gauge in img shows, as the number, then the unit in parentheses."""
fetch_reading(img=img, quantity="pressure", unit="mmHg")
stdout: 230 (mmHg)
